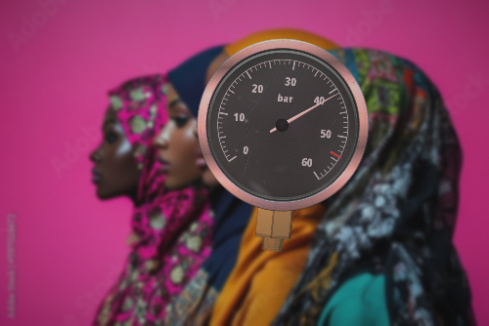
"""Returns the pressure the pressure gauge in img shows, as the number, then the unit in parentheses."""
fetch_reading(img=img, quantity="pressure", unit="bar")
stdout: 41 (bar)
